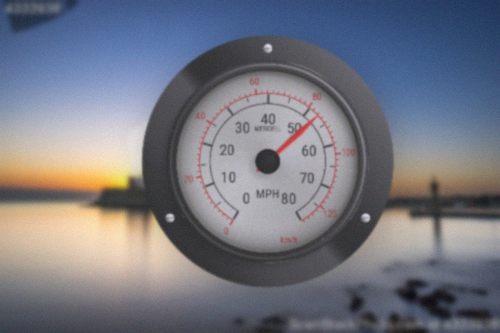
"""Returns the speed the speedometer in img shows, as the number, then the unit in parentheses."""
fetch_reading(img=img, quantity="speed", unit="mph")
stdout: 52.5 (mph)
